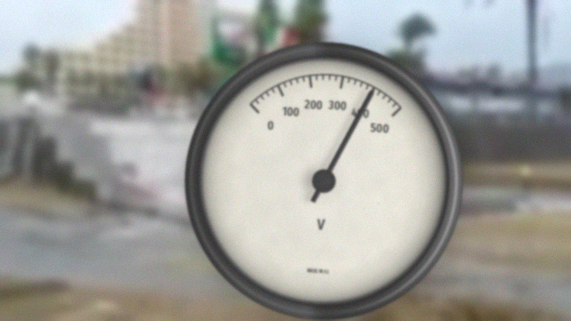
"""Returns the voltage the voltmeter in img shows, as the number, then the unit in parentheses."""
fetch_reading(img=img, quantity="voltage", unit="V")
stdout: 400 (V)
